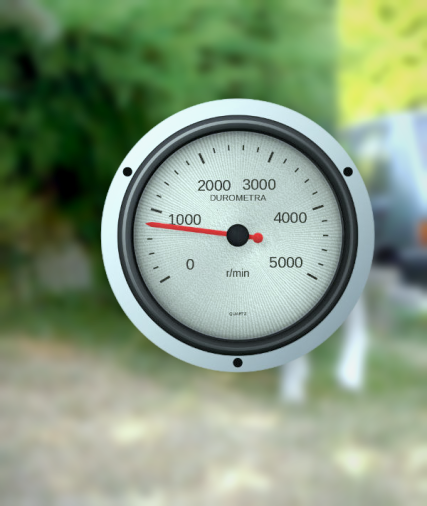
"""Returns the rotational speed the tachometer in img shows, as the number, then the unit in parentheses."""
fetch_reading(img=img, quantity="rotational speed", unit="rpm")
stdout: 800 (rpm)
